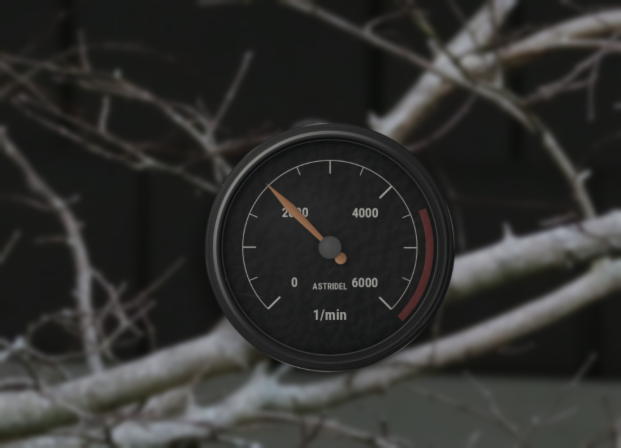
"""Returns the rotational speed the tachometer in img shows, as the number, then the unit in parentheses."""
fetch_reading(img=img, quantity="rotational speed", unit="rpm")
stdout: 2000 (rpm)
